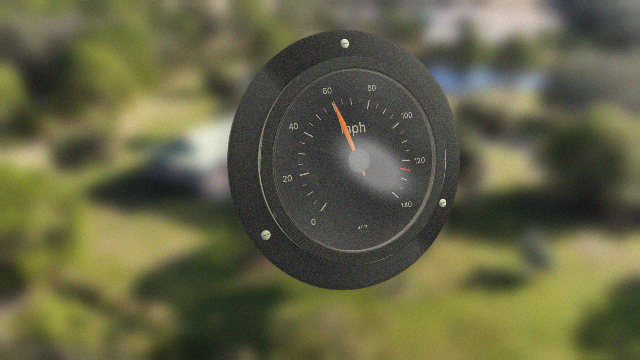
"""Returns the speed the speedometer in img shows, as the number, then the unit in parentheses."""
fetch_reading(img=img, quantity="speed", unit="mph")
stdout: 60 (mph)
